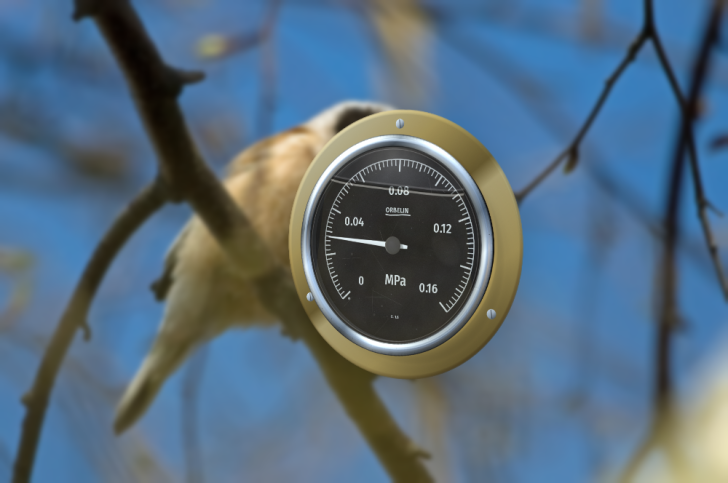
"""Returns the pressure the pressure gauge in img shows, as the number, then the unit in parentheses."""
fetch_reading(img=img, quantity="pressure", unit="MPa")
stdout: 0.028 (MPa)
